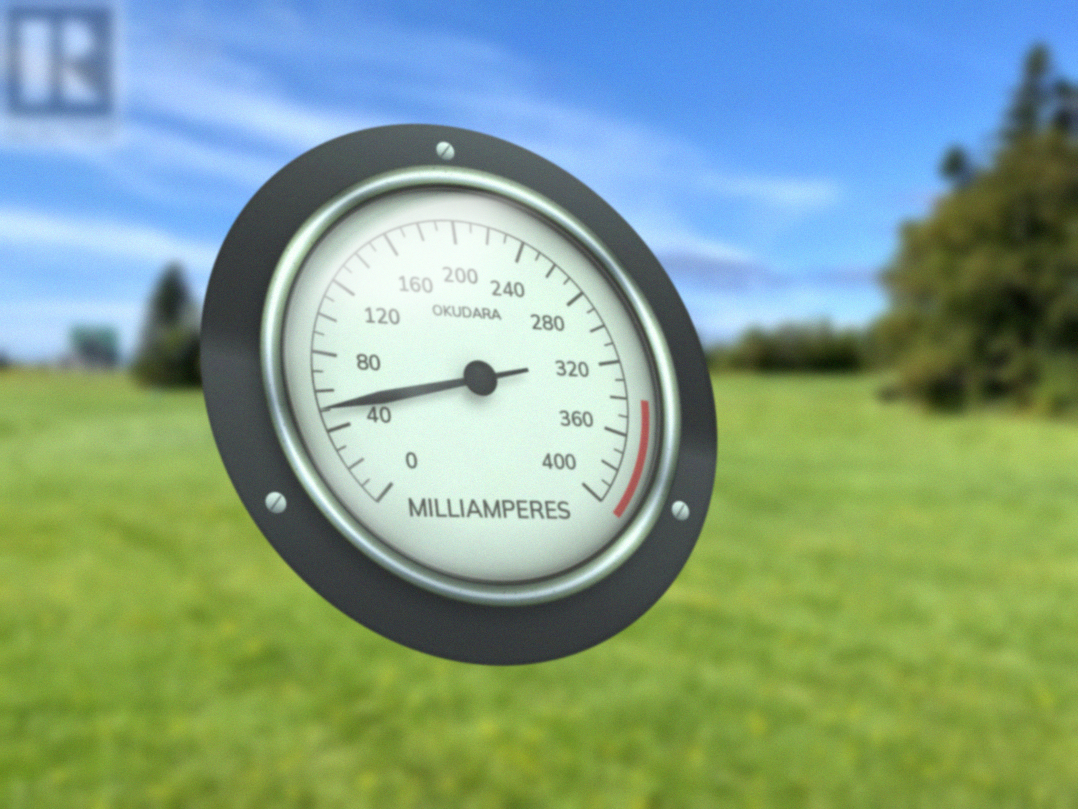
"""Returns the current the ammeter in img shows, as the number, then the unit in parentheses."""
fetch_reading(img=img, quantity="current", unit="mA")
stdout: 50 (mA)
